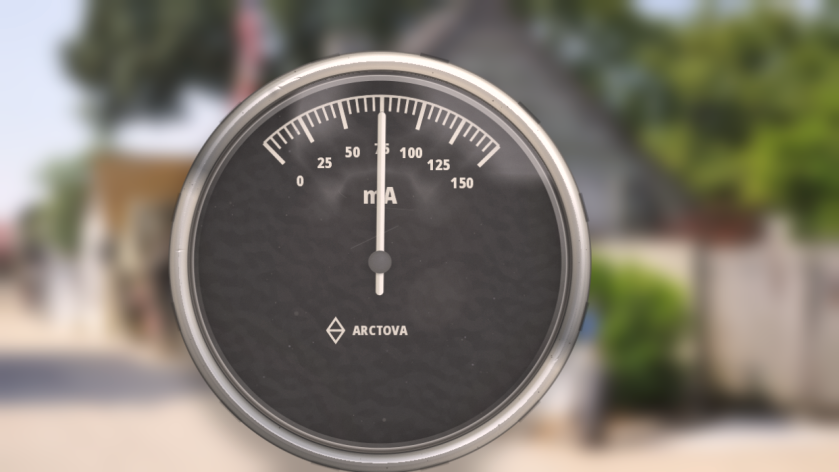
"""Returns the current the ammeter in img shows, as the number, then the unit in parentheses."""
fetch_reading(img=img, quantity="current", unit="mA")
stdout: 75 (mA)
